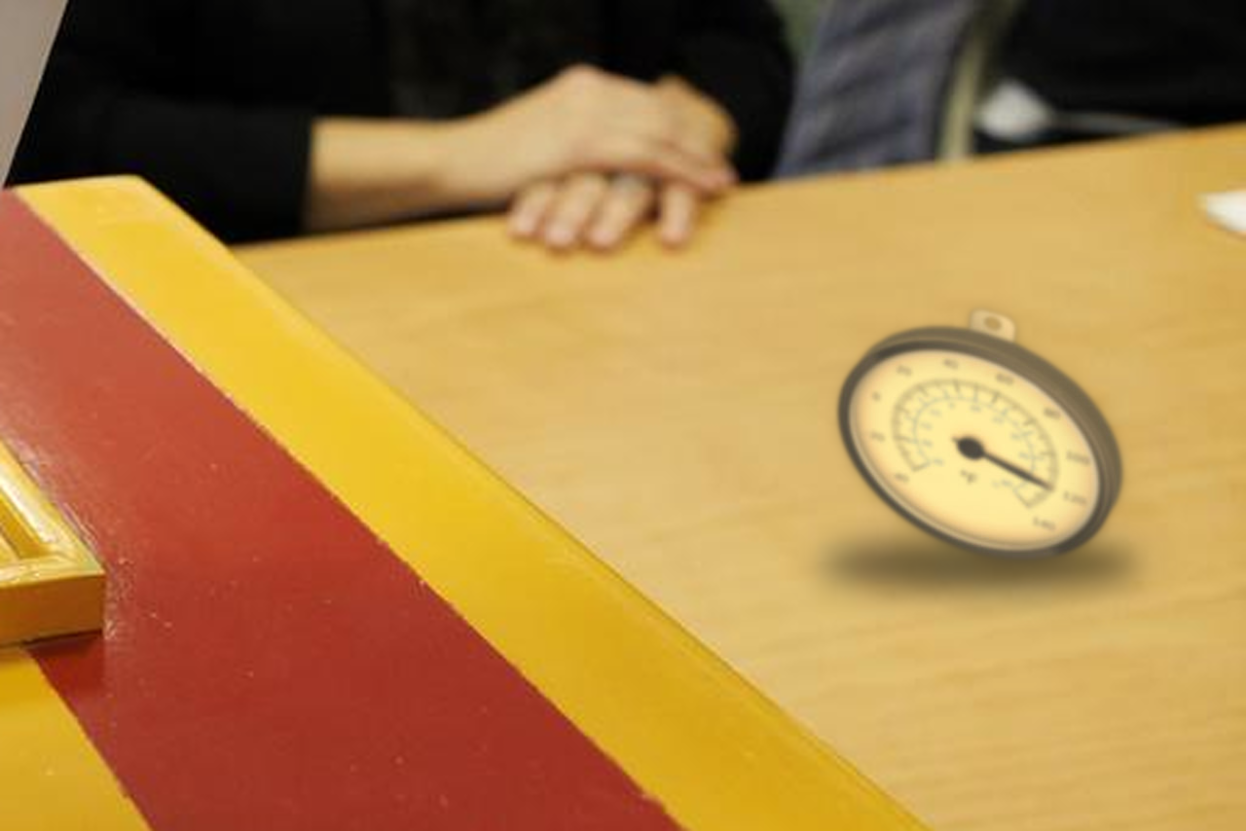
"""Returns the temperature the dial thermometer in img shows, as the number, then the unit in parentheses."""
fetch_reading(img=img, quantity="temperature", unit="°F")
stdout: 120 (°F)
